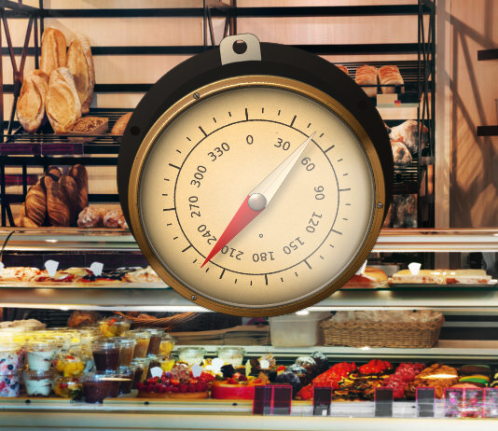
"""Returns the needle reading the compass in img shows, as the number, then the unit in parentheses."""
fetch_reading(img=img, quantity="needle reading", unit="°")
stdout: 225 (°)
